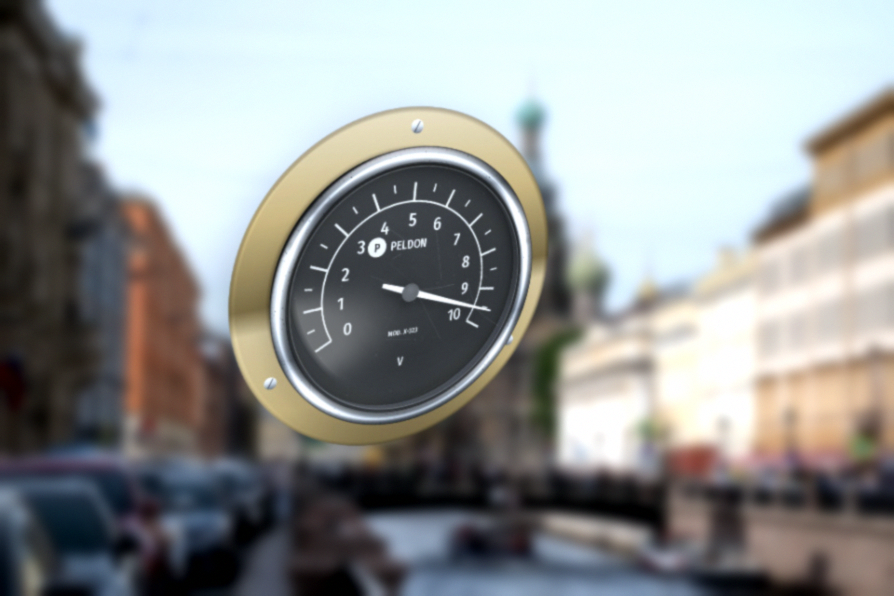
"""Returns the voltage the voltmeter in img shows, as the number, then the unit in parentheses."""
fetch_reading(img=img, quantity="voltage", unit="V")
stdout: 9.5 (V)
